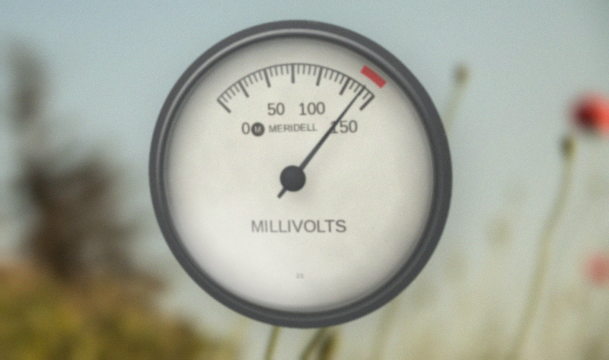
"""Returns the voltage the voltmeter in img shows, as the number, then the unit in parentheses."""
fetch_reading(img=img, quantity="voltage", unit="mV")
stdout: 140 (mV)
